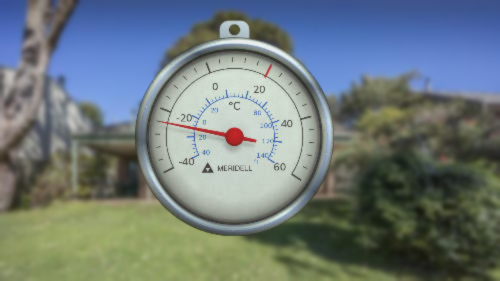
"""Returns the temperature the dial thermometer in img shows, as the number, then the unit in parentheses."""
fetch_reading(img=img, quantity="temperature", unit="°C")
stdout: -24 (°C)
